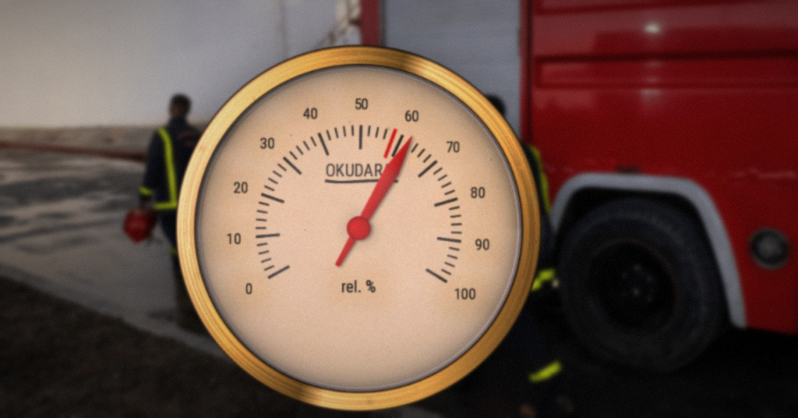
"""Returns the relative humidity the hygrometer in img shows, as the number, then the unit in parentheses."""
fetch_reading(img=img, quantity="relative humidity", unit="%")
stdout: 62 (%)
